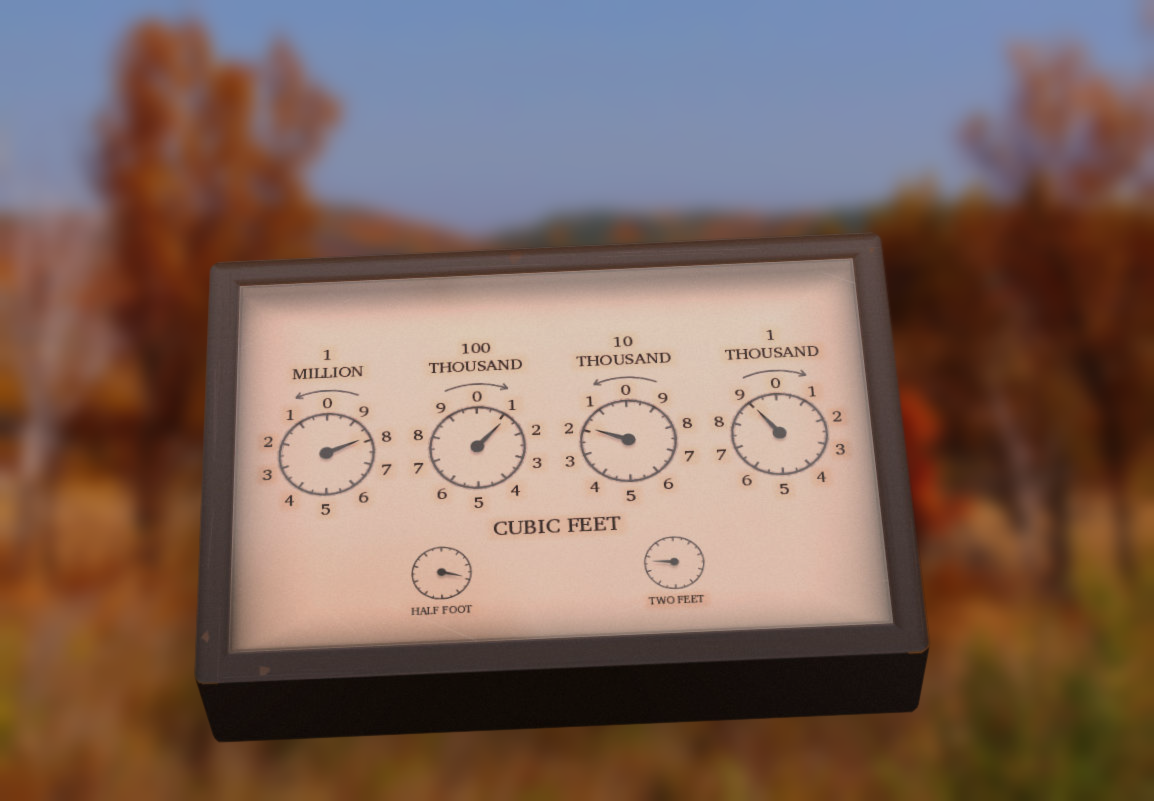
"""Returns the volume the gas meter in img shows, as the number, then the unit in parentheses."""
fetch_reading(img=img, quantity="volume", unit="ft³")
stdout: 811900 (ft³)
